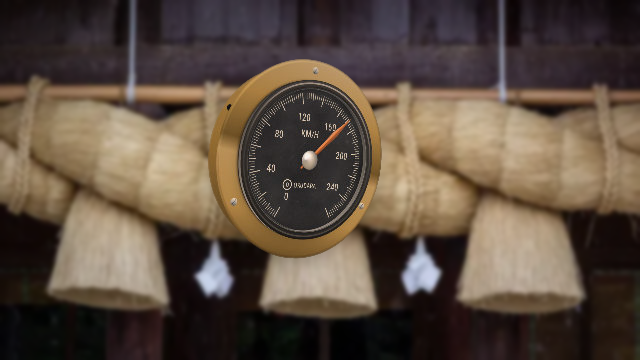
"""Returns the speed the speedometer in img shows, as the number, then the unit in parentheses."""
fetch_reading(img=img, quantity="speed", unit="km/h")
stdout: 170 (km/h)
